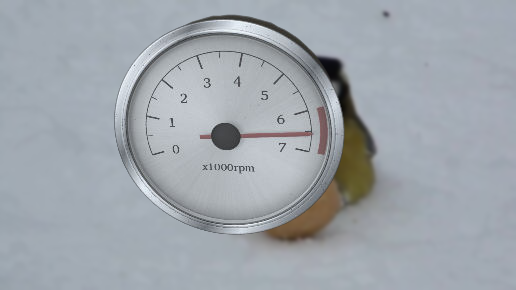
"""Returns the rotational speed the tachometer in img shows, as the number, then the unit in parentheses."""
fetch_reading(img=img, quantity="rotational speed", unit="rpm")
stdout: 6500 (rpm)
